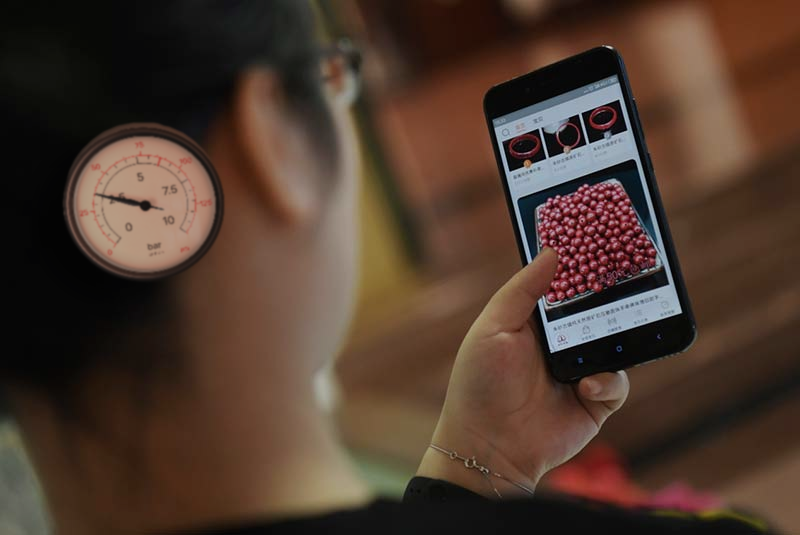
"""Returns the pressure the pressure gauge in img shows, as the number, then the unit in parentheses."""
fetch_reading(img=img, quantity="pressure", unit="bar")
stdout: 2.5 (bar)
